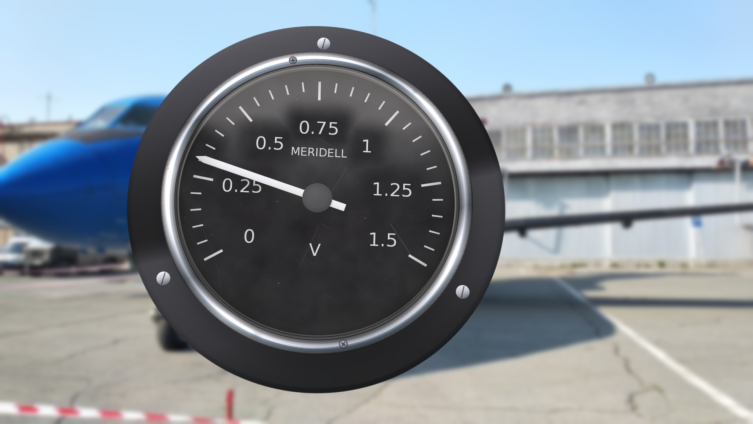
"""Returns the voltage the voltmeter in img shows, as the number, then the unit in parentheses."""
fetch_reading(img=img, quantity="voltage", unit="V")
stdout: 0.3 (V)
